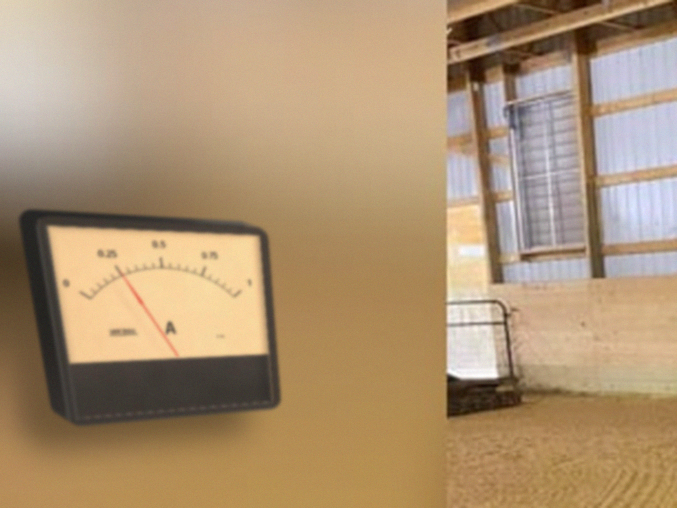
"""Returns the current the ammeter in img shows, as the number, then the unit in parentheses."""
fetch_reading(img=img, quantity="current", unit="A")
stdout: 0.25 (A)
